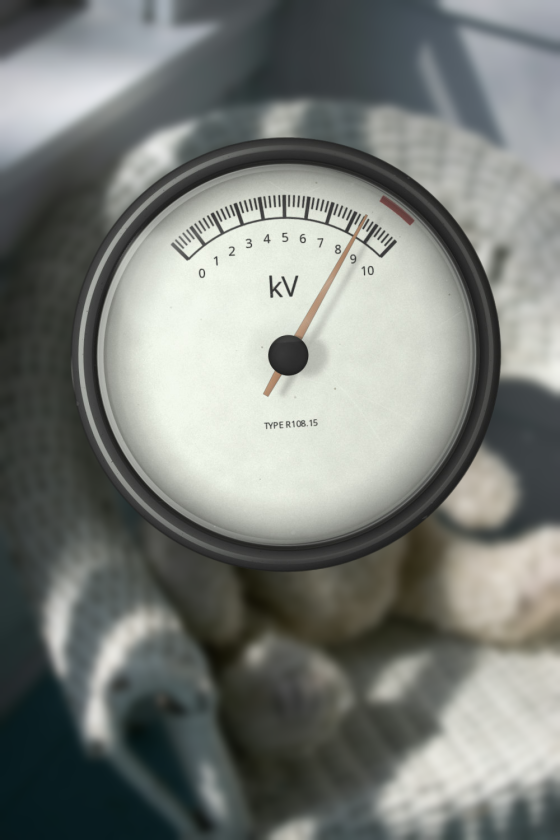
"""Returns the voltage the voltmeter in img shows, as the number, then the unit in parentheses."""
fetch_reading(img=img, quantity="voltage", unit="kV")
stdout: 8.4 (kV)
